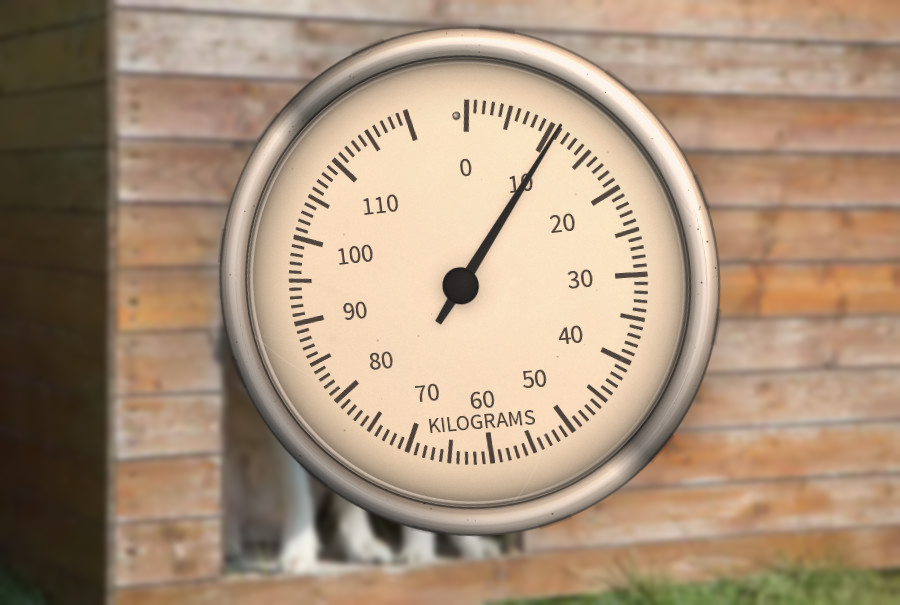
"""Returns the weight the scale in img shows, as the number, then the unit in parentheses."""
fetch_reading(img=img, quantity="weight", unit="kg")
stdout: 11 (kg)
